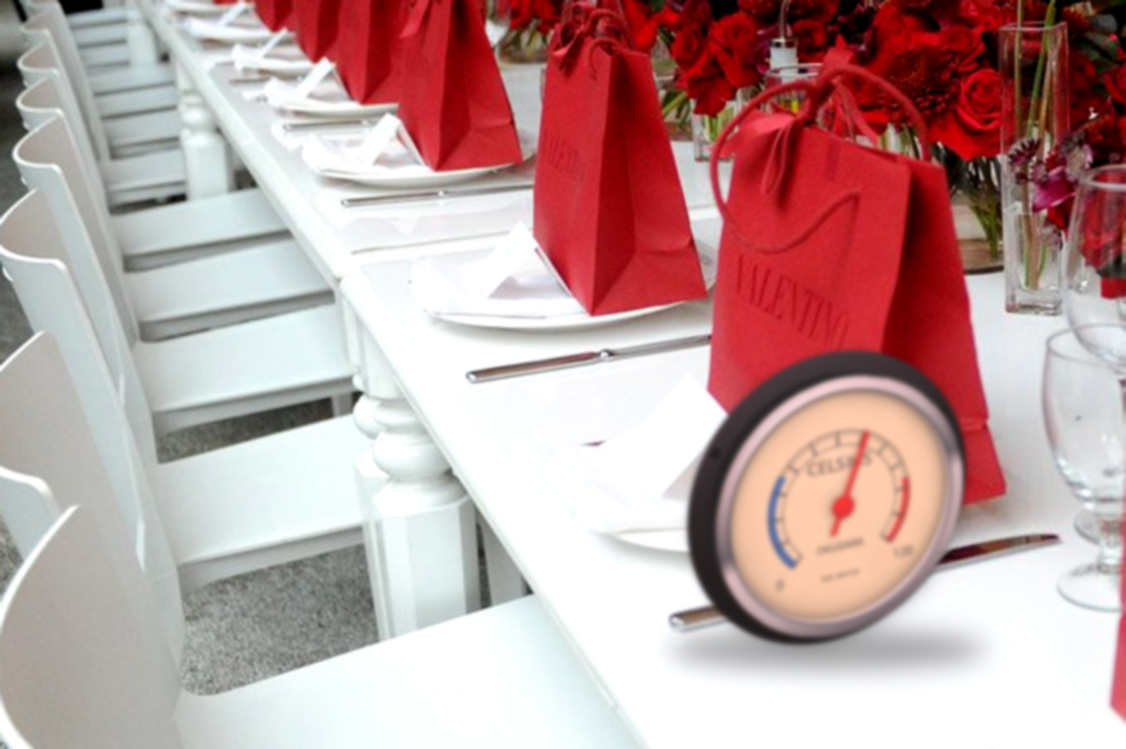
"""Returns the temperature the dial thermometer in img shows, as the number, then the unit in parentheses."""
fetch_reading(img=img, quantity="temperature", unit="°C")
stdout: 70 (°C)
